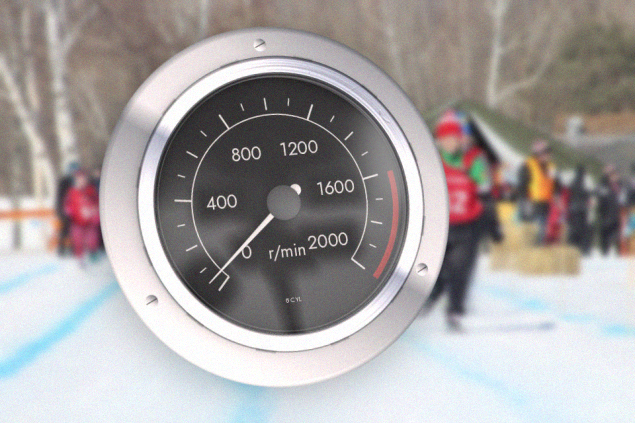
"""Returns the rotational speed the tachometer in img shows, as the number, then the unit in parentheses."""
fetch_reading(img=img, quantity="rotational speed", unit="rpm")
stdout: 50 (rpm)
